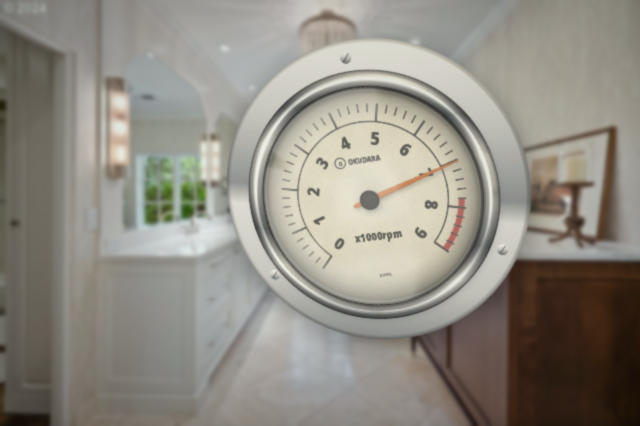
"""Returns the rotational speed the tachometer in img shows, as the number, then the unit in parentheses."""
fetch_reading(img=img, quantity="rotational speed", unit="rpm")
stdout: 7000 (rpm)
